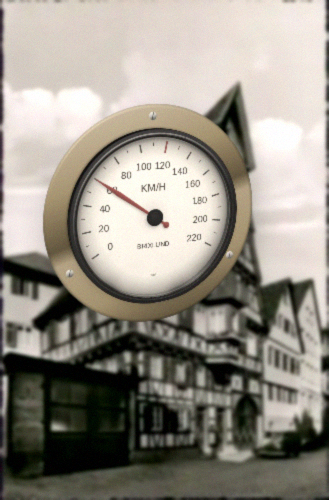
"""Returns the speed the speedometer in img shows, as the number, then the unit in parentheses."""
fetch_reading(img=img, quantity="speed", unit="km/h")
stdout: 60 (km/h)
